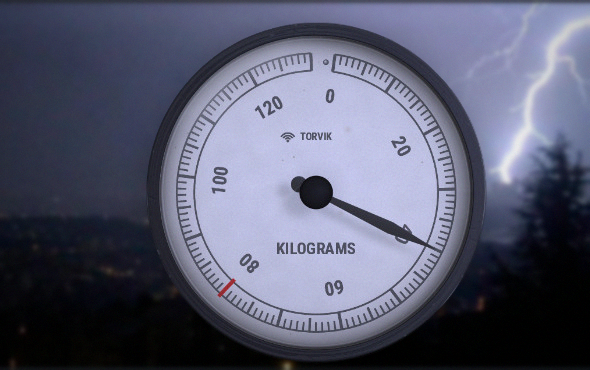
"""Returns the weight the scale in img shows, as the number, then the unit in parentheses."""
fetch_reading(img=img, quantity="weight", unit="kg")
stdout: 40 (kg)
